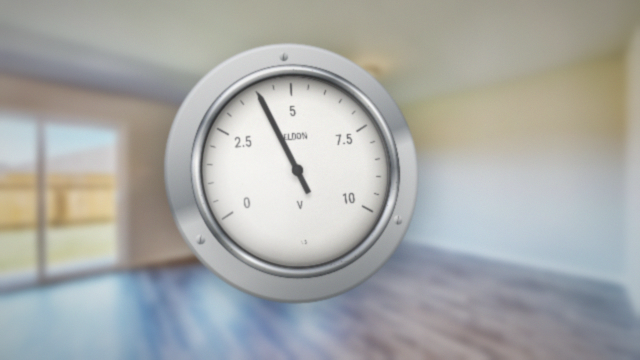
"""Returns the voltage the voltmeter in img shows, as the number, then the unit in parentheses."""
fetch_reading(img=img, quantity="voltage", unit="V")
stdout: 4 (V)
